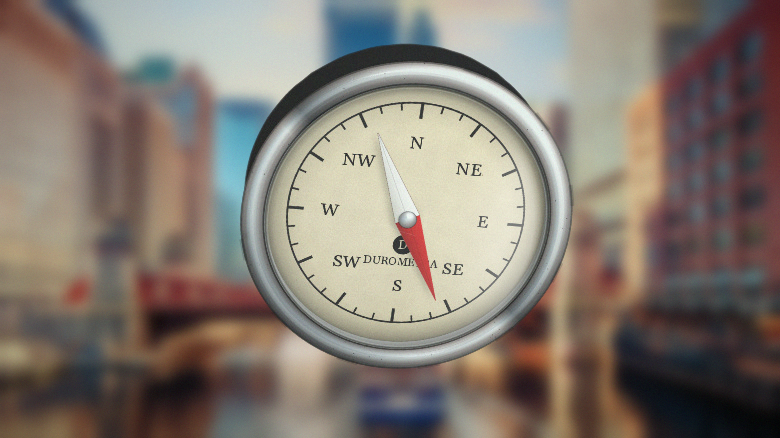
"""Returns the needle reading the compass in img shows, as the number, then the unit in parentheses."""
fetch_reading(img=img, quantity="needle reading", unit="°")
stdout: 155 (°)
